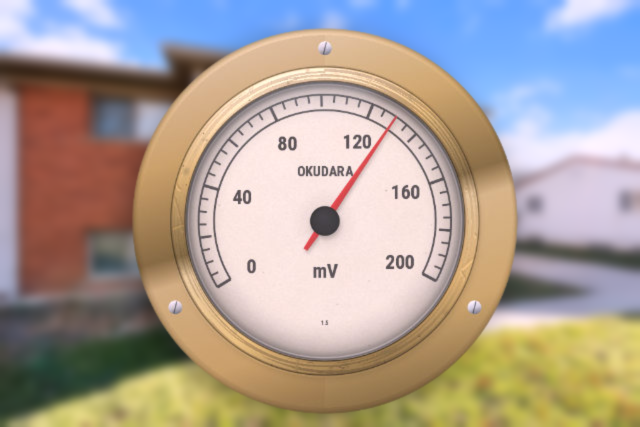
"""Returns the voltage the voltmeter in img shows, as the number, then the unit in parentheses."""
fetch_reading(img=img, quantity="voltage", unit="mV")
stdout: 130 (mV)
